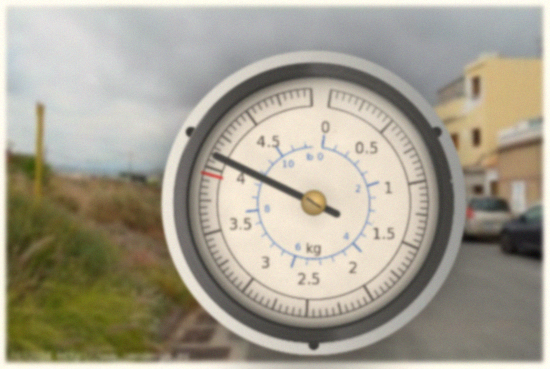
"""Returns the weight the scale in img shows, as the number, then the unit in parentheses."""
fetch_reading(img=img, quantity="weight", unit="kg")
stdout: 4.1 (kg)
